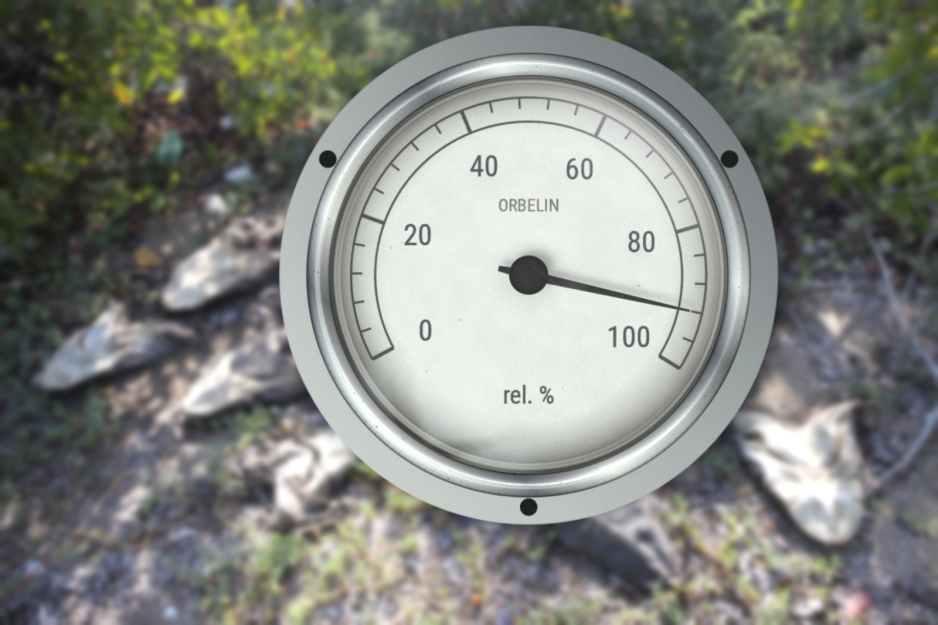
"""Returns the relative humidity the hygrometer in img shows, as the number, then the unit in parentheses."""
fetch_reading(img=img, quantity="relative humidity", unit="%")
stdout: 92 (%)
